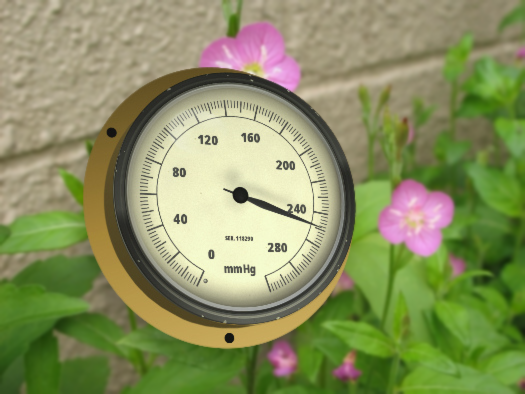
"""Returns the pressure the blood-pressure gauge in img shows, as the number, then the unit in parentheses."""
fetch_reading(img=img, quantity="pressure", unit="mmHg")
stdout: 250 (mmHg)
